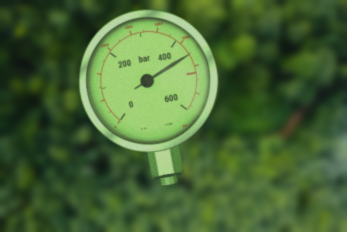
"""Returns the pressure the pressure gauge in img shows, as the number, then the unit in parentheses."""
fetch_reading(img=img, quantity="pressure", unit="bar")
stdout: 450 (bar)
